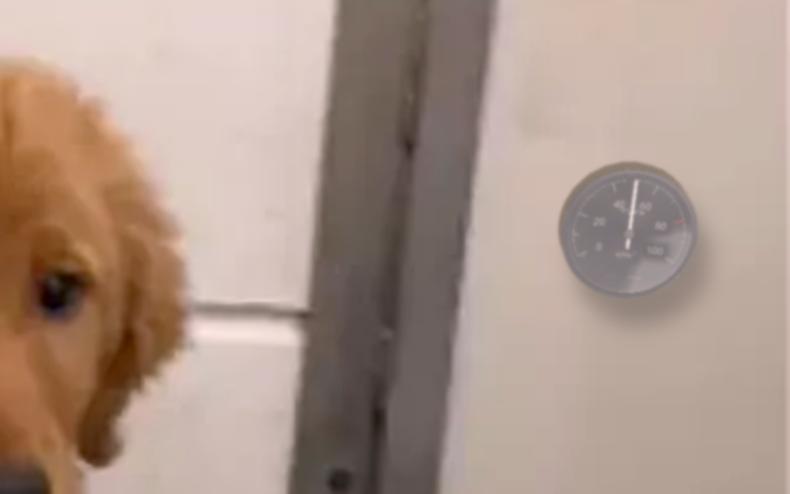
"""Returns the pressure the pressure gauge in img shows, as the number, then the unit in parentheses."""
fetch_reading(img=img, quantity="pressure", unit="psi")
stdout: 50 (psi)
